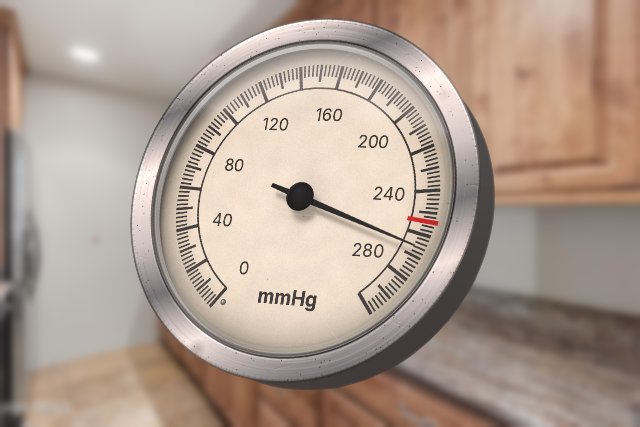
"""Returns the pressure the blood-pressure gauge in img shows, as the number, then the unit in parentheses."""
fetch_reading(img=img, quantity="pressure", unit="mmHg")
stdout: 266 (mmHg)
